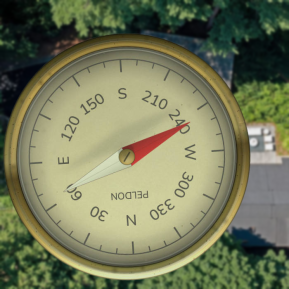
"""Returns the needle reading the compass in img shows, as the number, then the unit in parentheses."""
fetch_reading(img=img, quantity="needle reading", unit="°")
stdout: 245 (°)
